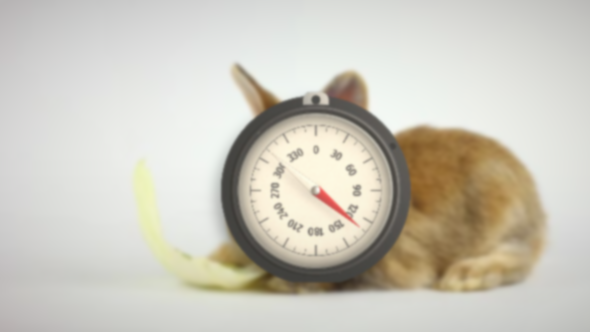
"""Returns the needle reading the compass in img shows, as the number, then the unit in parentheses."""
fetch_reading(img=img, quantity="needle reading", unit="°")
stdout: 130 (°)
